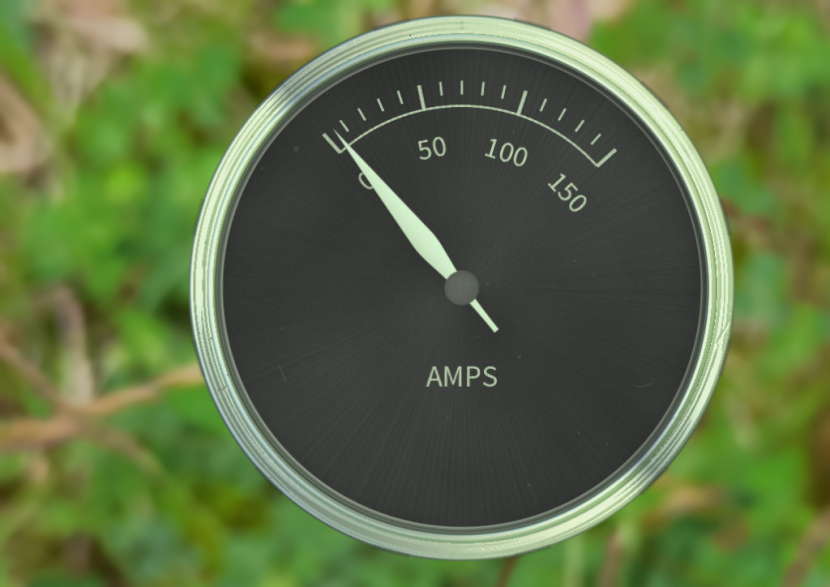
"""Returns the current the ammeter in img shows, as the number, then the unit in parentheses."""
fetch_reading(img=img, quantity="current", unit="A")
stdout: 5 (A)
